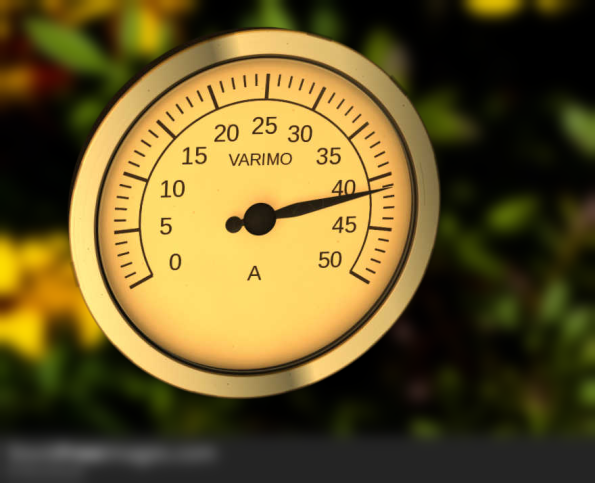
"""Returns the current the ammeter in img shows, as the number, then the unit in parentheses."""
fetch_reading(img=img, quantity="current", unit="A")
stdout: 41 (A)
